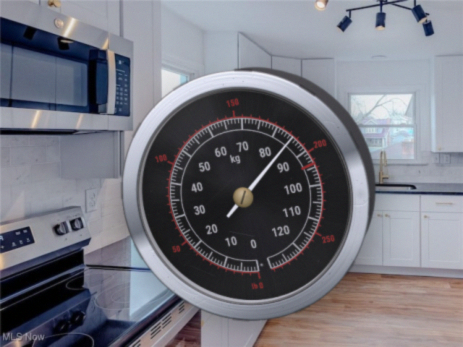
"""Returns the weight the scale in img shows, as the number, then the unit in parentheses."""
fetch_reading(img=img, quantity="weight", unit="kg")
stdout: 85 (kg)
